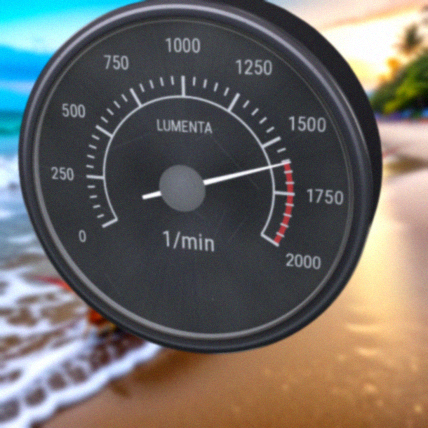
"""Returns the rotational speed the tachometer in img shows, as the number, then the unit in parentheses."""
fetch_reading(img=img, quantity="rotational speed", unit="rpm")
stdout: 1600 (rpm)
